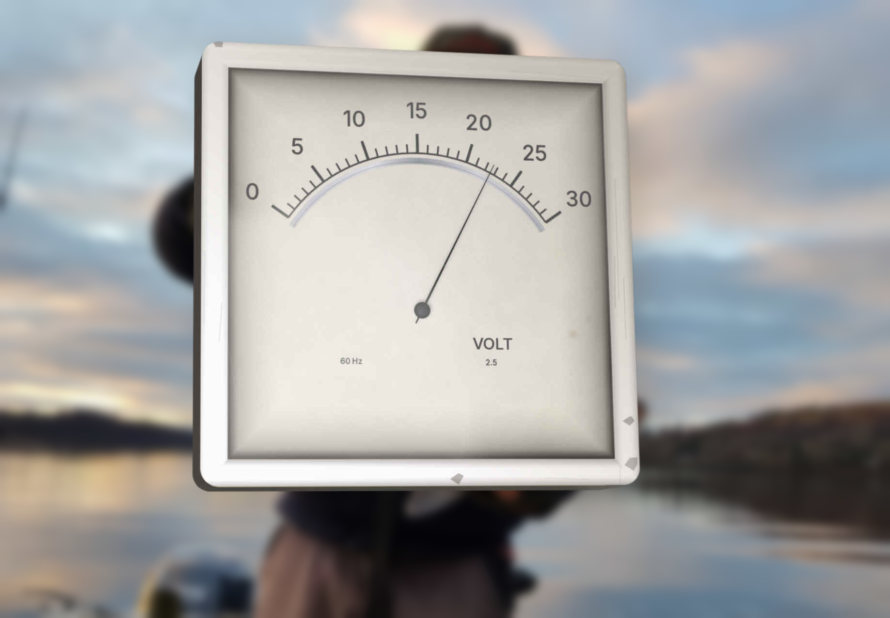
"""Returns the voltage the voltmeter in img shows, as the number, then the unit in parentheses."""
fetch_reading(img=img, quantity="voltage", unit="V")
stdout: 22.5 (V)
